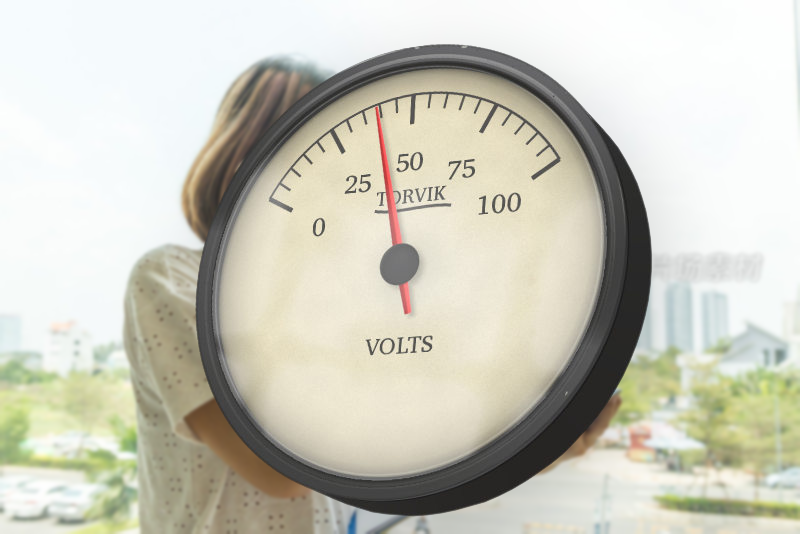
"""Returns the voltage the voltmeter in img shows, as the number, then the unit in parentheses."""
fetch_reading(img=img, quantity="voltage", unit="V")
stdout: 40 (V)
